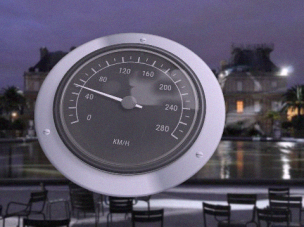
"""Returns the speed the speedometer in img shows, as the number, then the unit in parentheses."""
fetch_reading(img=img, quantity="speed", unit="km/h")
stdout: 50 (km/h)
